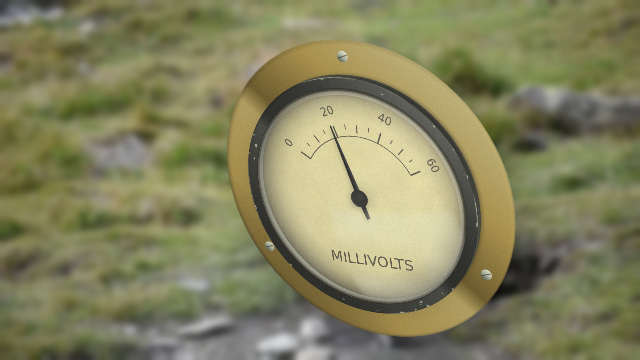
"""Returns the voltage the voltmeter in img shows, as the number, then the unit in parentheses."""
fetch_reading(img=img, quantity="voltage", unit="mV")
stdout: 20 (mV)
